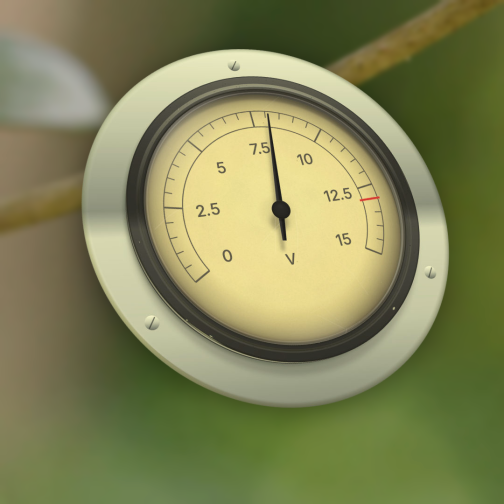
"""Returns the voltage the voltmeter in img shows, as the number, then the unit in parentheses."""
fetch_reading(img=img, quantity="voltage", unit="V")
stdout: 8 (V)
